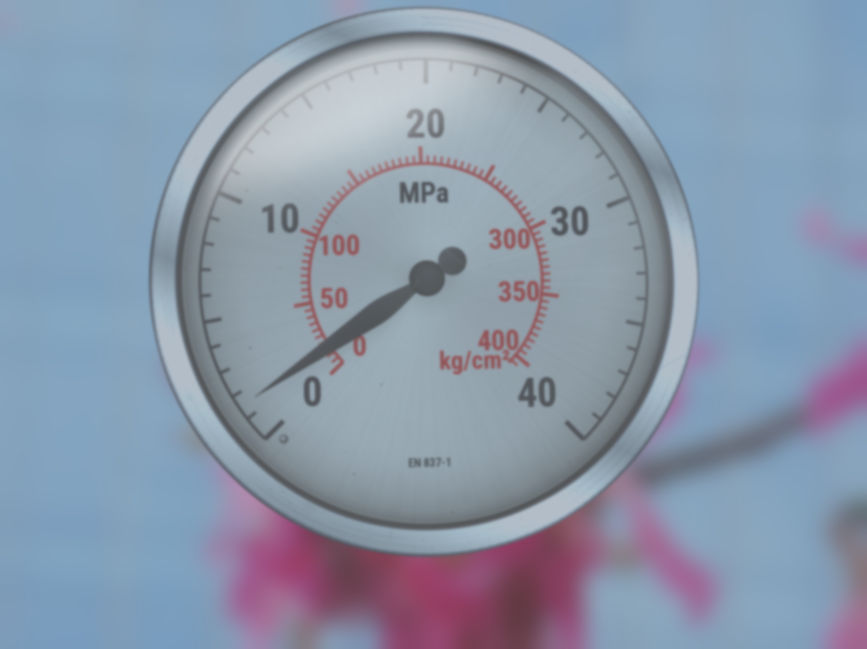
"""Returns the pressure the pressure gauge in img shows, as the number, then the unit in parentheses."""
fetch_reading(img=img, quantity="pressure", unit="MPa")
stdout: 1.5 (MPa)
